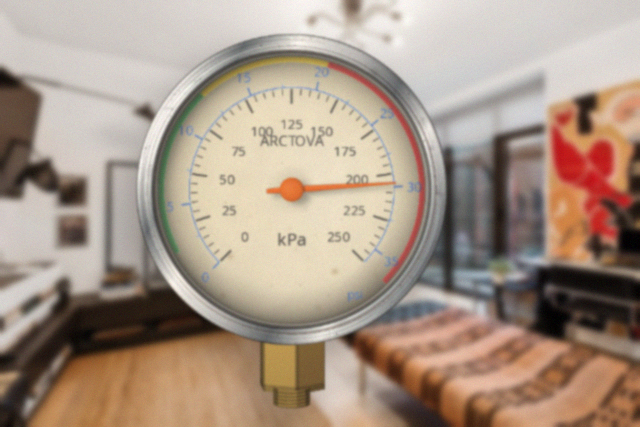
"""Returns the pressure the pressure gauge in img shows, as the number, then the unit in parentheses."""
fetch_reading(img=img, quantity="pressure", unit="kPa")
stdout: 205 (kPa)
